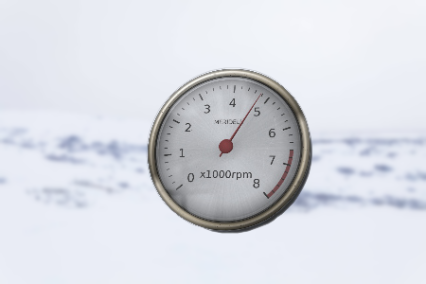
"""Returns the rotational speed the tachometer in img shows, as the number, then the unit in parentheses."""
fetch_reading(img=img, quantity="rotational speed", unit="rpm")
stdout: 4800 (rpm)
